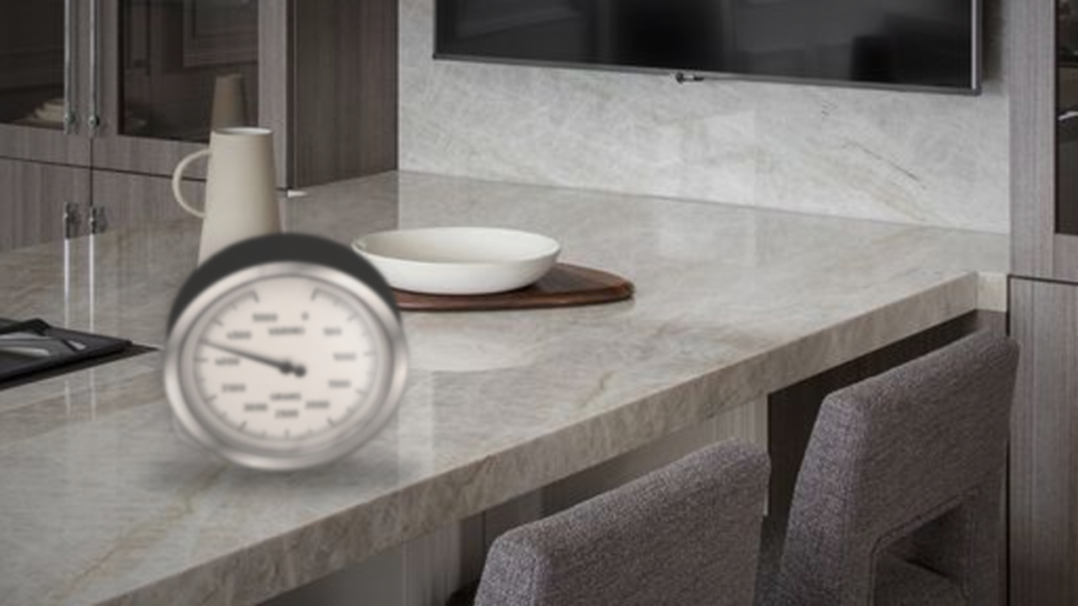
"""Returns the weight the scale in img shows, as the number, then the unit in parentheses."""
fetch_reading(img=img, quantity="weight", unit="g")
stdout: 4250 (g)
